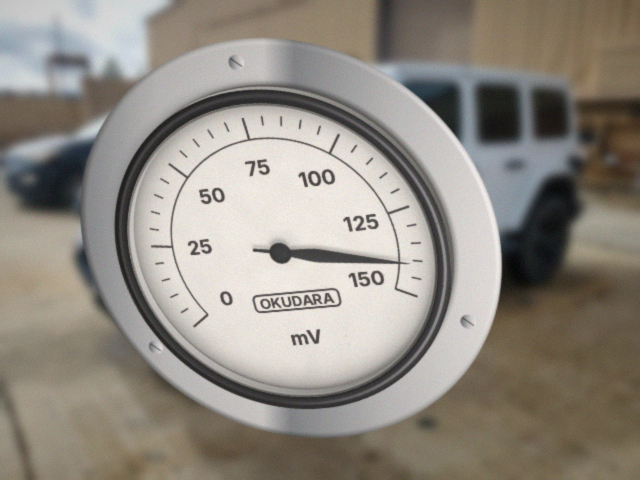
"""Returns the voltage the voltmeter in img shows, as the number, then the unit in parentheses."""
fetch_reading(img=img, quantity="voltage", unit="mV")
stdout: 140 (mV)
